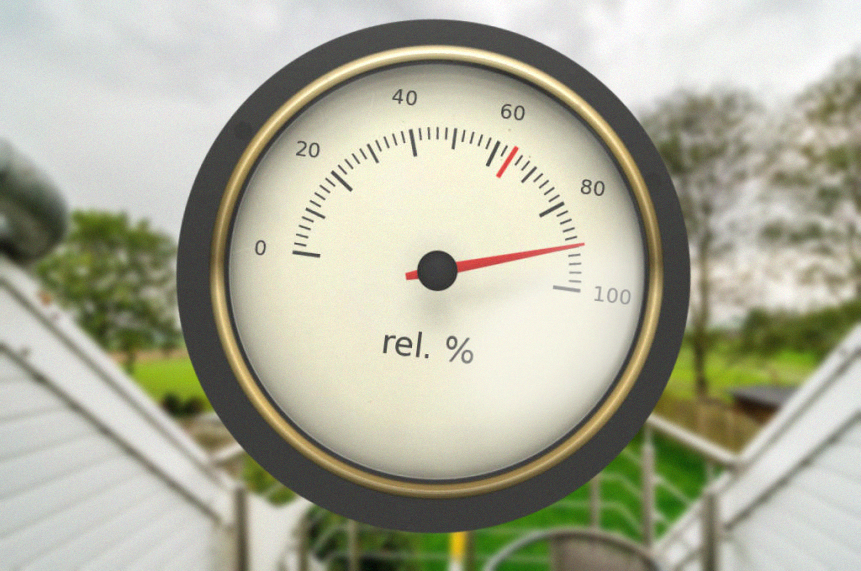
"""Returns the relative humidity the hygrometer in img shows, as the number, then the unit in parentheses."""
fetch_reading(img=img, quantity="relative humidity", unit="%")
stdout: 90 (%)
